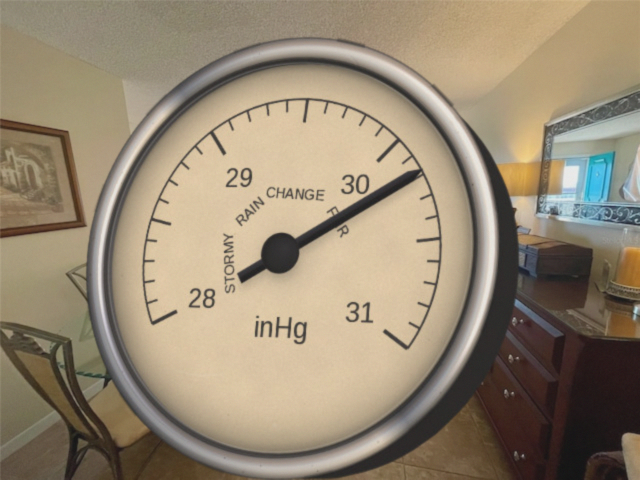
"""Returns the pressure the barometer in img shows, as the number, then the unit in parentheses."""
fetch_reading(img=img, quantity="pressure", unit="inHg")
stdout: 30.2 (inHg)
